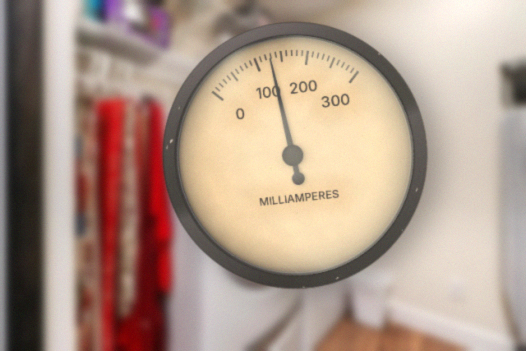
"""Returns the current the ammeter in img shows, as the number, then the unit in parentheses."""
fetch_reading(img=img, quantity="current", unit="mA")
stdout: 130 (mA)
